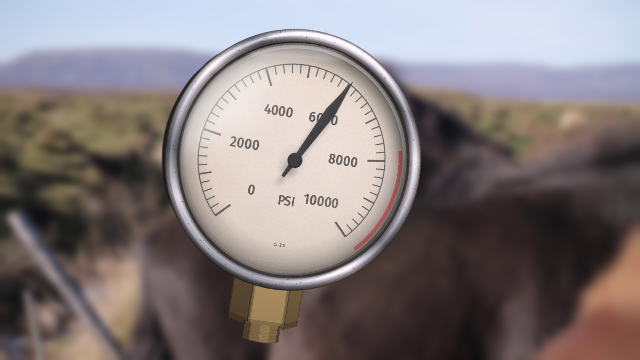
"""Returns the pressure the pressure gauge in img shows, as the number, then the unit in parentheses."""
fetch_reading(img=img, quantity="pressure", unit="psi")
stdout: 6000 (psi)
